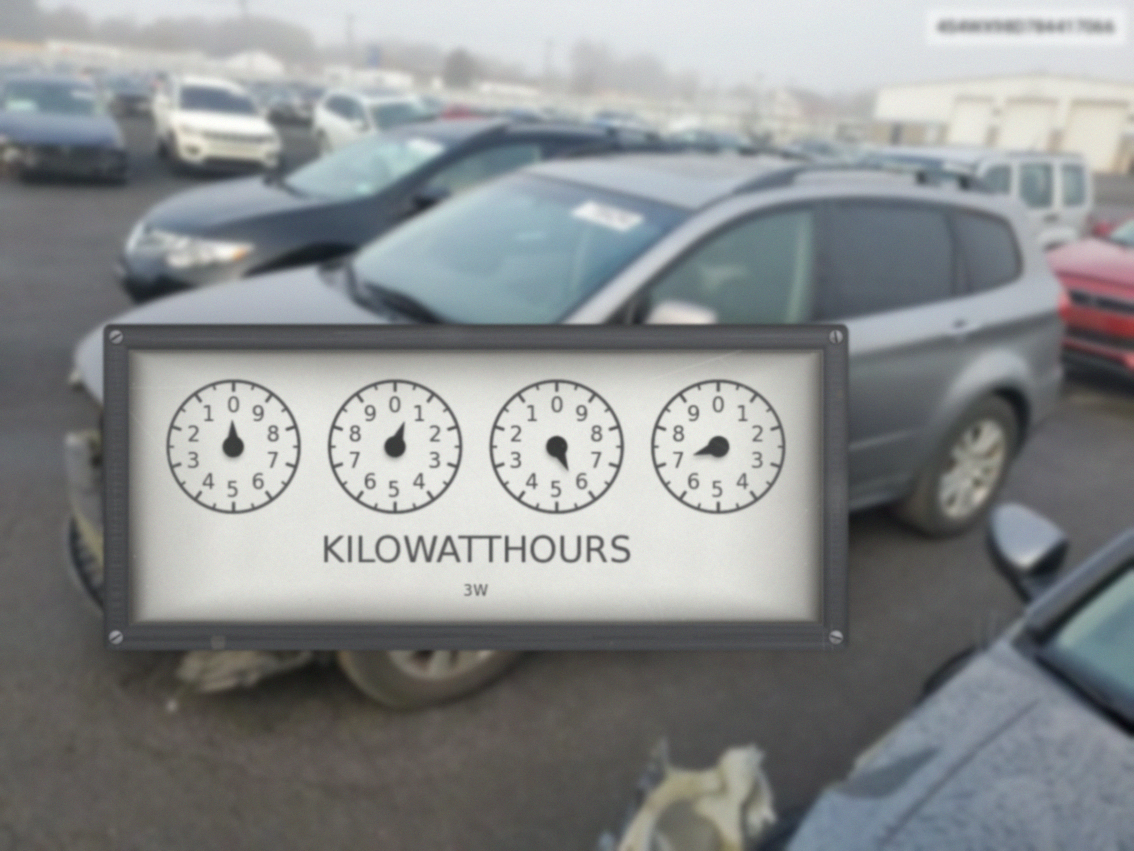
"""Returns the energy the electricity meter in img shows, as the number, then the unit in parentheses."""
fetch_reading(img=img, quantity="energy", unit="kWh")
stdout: 57 (kWh)
